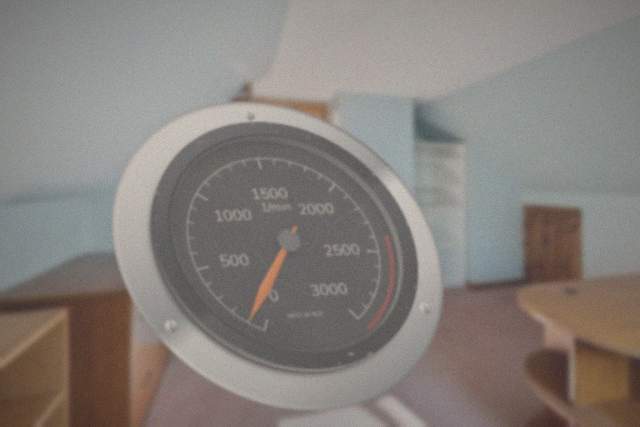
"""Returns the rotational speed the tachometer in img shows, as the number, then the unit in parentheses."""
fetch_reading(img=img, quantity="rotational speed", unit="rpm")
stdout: 100 (rpm)
